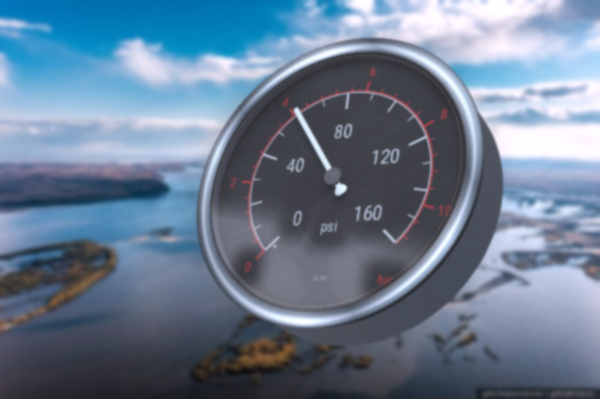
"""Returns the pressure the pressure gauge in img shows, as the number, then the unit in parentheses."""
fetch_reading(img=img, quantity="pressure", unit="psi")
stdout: 60 (psi)
